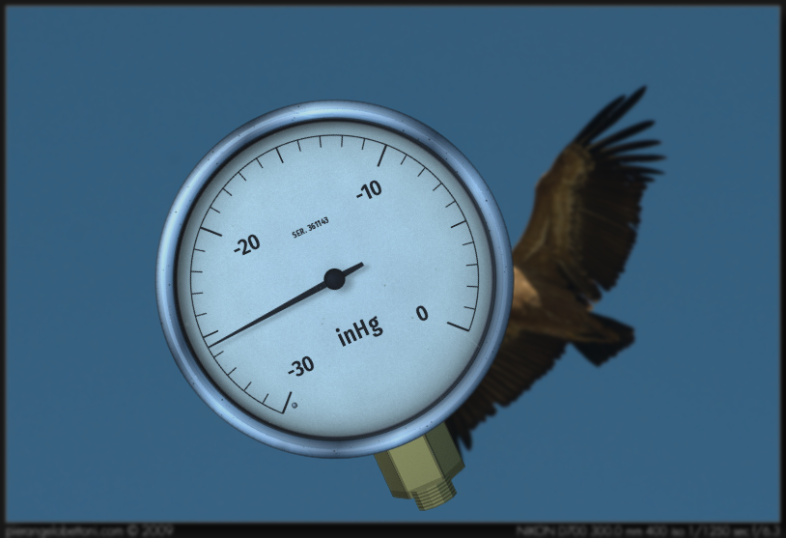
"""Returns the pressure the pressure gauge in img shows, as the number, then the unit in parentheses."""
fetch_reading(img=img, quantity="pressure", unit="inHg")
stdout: -25.5 (inHg)
